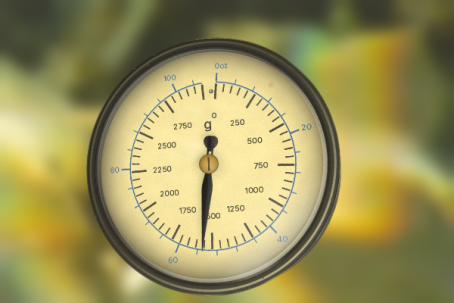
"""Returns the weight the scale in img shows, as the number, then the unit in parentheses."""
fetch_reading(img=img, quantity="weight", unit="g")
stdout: 1550 (g)
